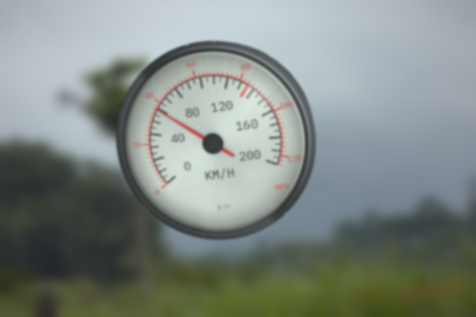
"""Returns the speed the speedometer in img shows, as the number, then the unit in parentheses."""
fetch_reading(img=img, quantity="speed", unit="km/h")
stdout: 60 (km/h)
